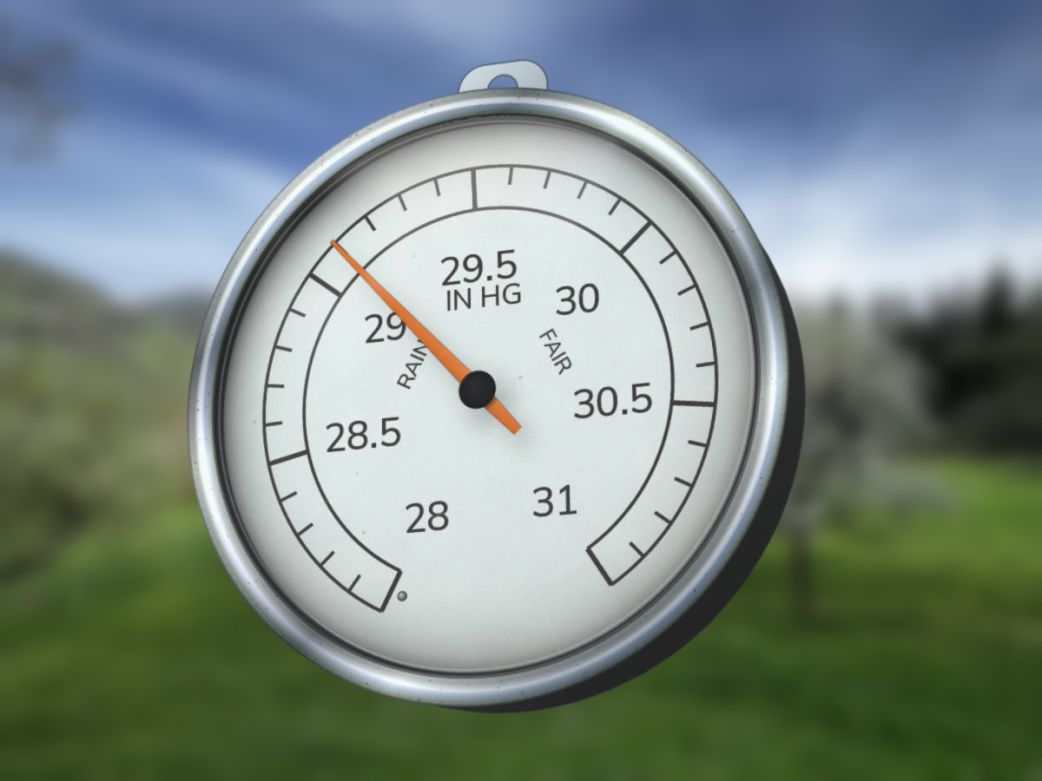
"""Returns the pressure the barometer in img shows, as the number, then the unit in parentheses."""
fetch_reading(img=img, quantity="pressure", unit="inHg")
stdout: 29.1 (inHg)
